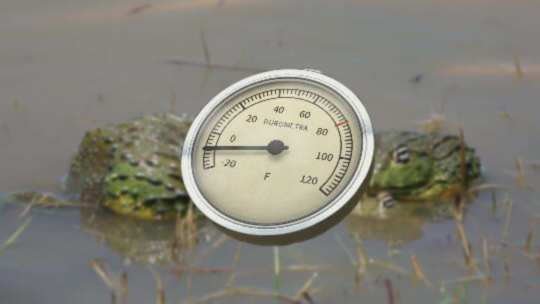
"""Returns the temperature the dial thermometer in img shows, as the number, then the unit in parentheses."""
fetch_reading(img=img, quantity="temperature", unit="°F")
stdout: -10 (°F)
